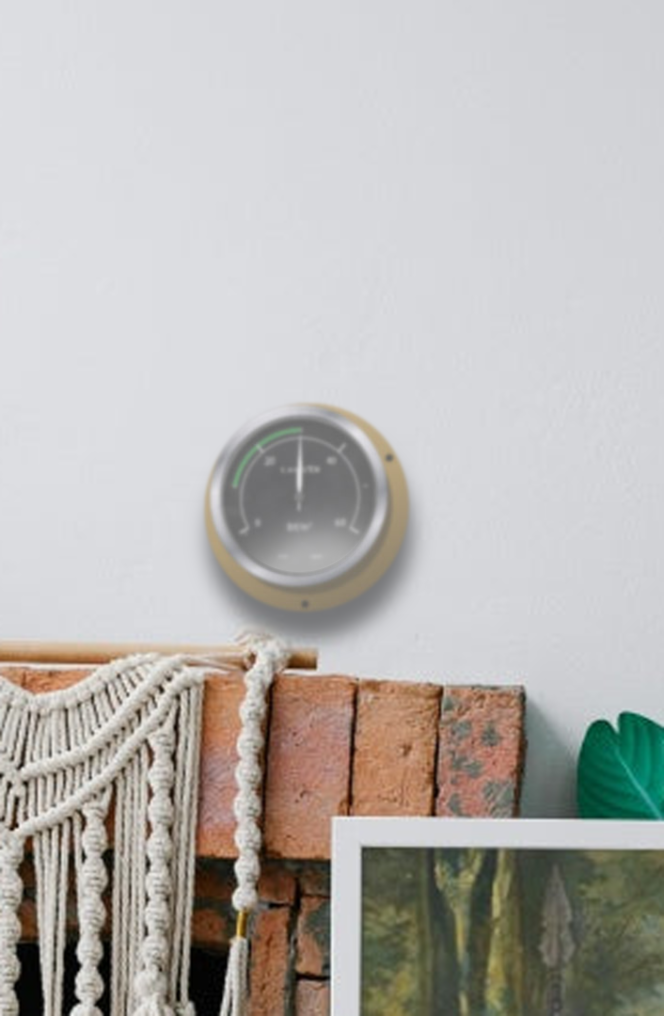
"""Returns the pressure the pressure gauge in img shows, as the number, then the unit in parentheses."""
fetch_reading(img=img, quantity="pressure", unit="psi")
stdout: 30 (psi)
